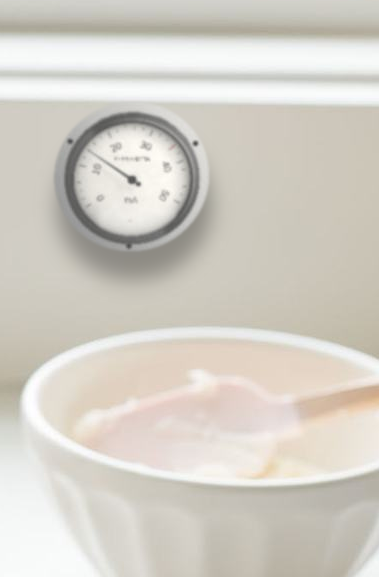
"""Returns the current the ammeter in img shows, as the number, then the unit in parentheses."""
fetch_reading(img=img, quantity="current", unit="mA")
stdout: 14 (mA)
